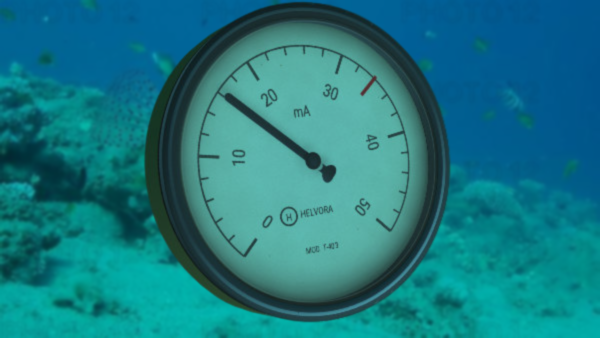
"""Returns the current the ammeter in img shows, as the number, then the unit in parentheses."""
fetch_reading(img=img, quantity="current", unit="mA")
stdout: 16 (mA)
